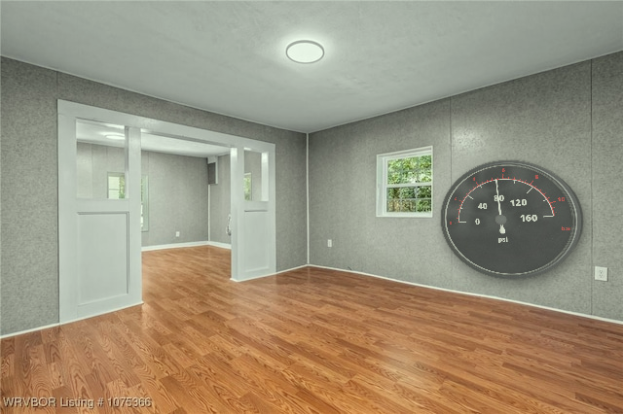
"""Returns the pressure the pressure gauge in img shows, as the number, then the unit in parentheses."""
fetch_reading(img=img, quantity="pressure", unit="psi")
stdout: 80 (psi)
